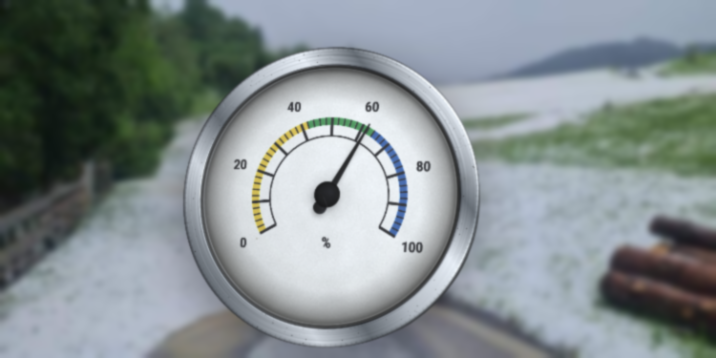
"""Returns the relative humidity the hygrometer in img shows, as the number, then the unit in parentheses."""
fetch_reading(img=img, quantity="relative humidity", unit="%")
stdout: 62 (%)
